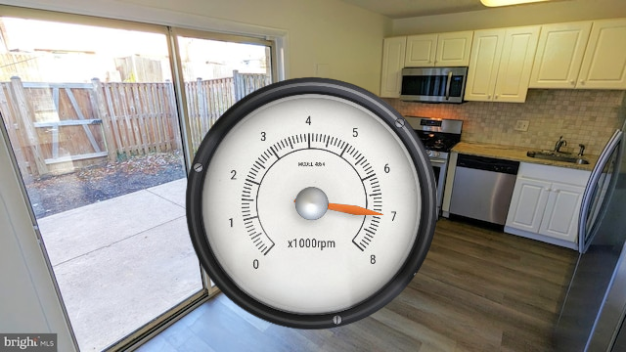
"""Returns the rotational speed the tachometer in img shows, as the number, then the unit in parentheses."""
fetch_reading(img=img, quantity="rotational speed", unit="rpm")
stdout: 7000 (rpm)
